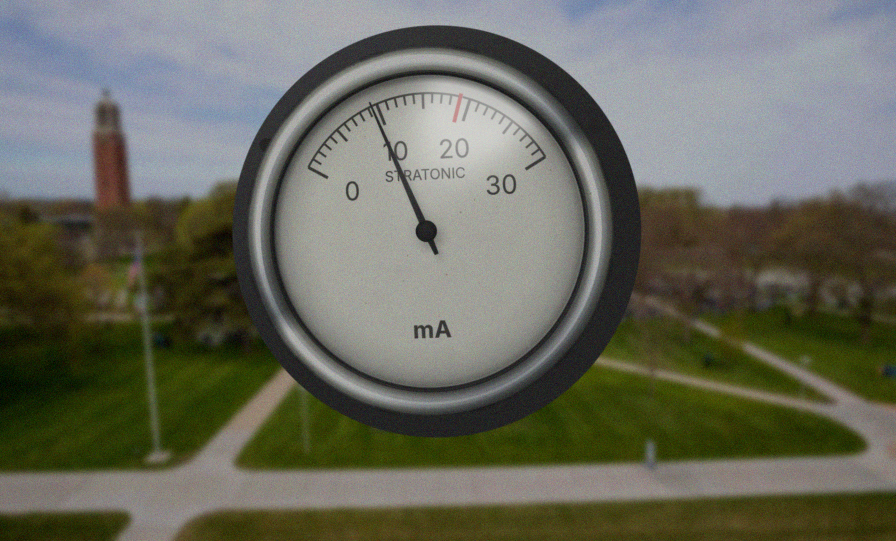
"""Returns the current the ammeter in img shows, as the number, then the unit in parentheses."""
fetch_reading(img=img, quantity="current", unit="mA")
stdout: 9.5 (mA)
